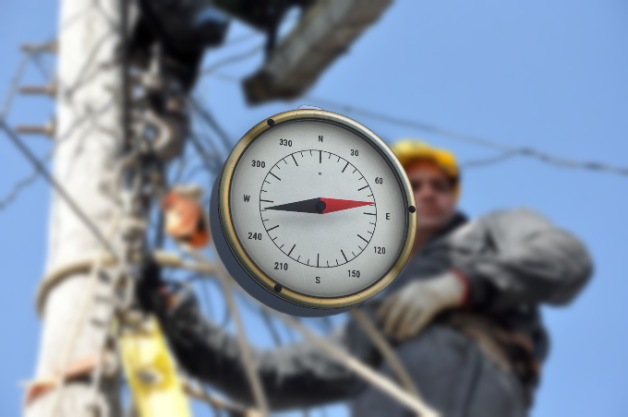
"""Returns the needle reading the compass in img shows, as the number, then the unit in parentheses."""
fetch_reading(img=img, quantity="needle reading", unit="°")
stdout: 80 (°)
